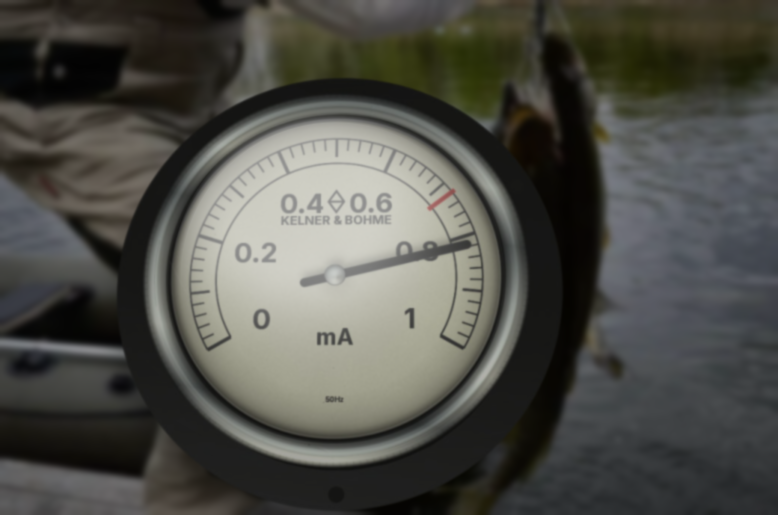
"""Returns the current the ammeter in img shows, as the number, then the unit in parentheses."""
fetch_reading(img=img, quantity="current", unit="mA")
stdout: 0.82 (mA)
